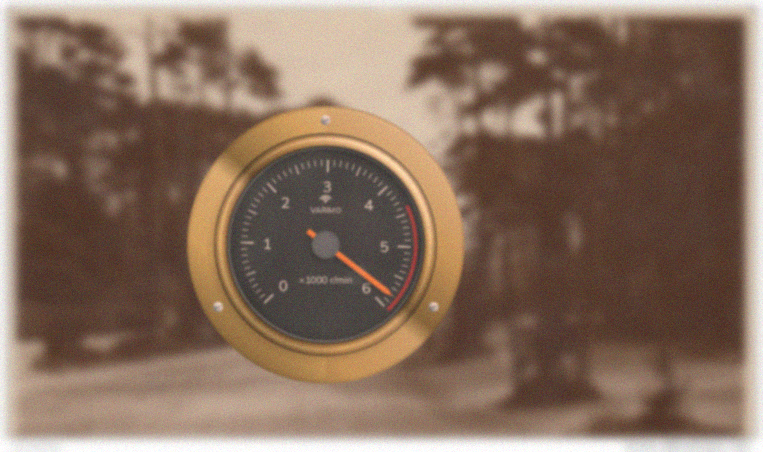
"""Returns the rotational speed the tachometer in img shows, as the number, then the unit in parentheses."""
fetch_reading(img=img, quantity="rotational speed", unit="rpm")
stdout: 5800 (rpm)
